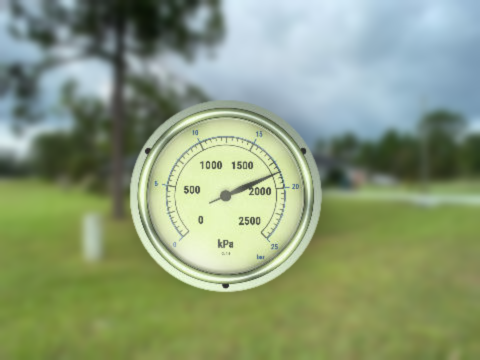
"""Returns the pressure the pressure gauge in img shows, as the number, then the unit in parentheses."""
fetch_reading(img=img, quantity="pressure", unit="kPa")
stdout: 1850 (kPa)
